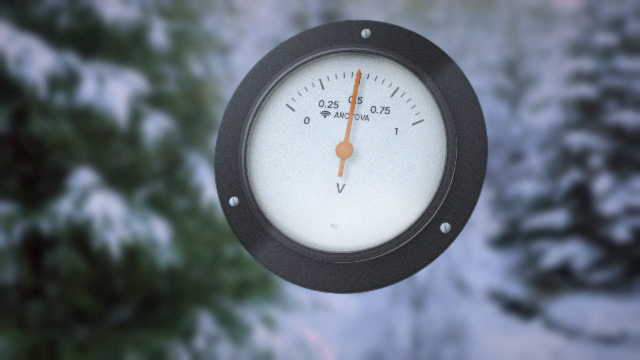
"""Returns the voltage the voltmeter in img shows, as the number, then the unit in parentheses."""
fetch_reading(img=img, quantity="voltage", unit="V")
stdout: 0.5 (V)
